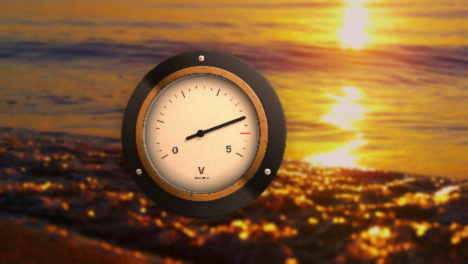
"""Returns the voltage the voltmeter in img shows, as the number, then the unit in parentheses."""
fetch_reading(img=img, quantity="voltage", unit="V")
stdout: 4 (V)
